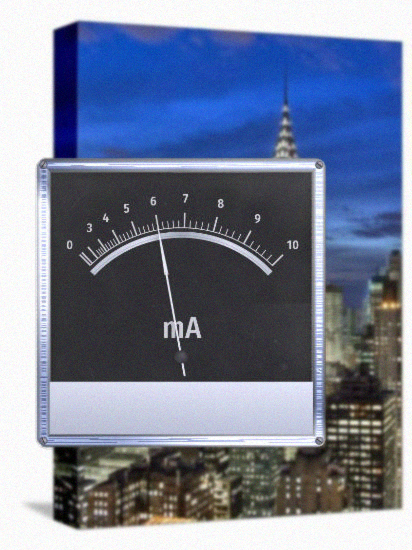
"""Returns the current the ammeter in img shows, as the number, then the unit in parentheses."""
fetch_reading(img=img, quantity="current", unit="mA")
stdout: 6 (mA)
